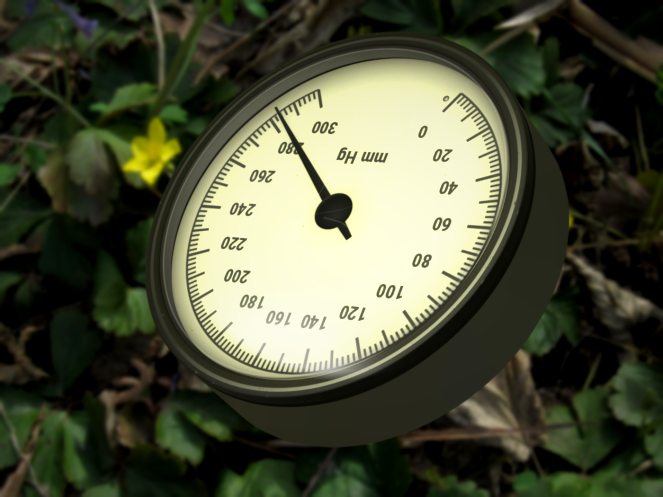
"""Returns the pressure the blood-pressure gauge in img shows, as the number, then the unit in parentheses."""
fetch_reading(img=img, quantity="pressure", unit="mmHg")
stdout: 284 (mmHg)
